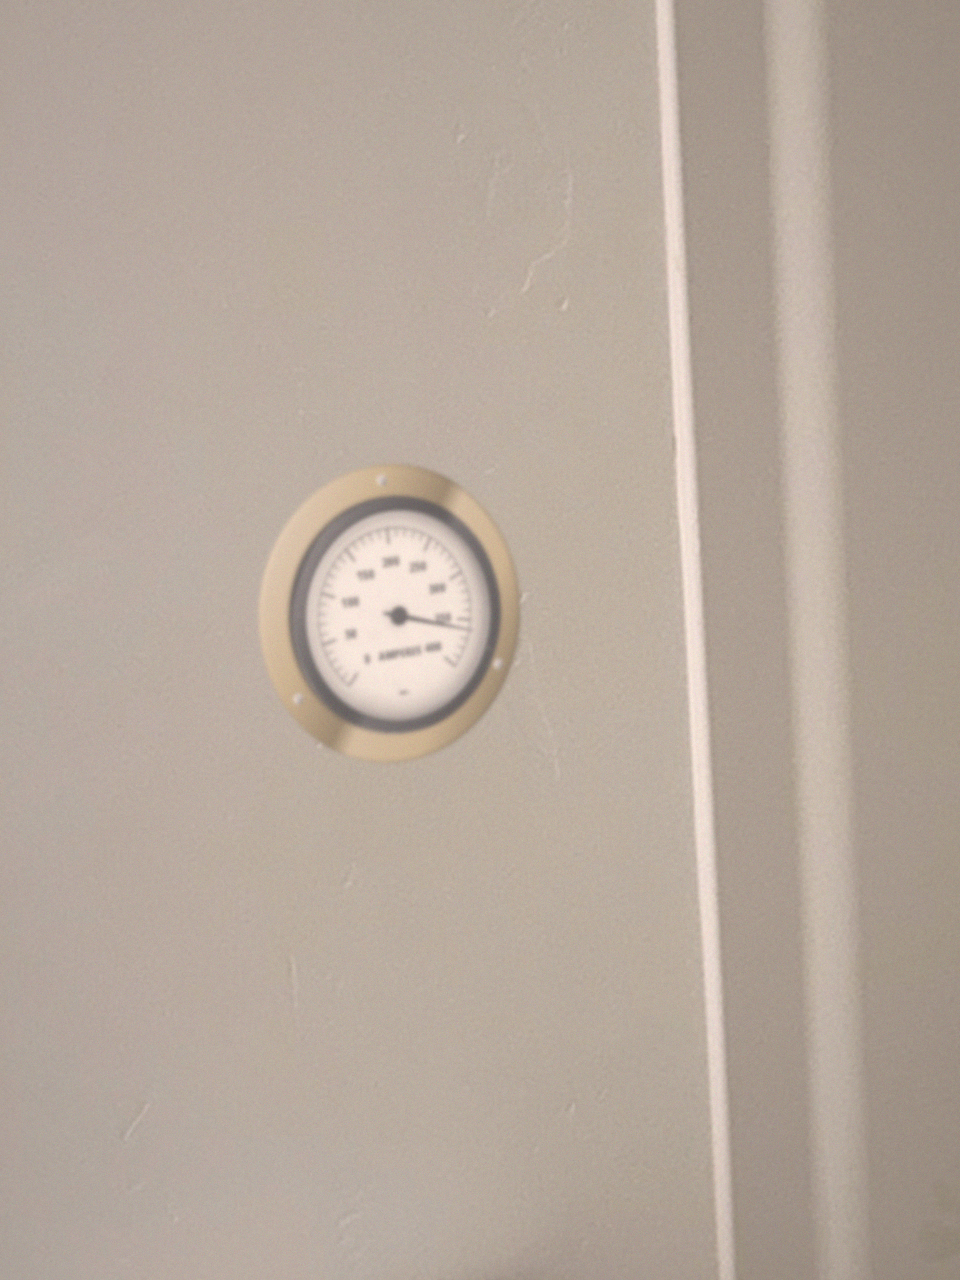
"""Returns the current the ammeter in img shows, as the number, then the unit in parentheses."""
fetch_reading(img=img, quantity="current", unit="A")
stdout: 360 (A)
